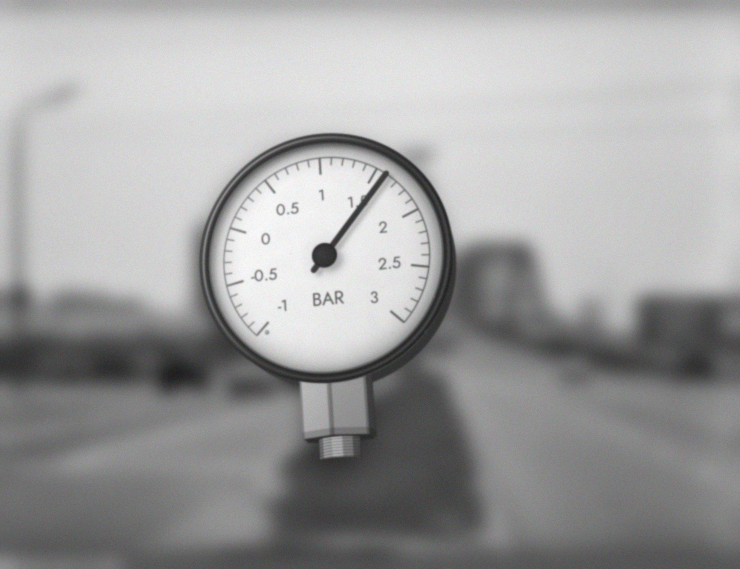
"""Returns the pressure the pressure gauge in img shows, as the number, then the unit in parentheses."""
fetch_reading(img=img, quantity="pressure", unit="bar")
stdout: 1.6 (bar)
